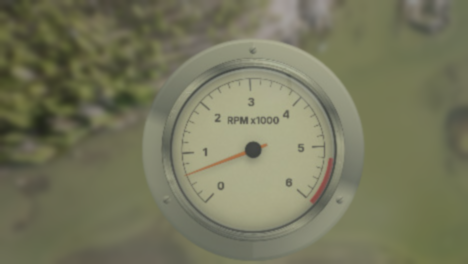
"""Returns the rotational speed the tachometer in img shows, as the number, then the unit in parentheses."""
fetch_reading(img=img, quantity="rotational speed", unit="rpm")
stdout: 600 (rpm)
